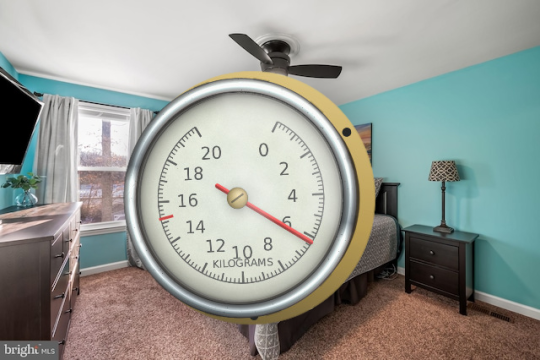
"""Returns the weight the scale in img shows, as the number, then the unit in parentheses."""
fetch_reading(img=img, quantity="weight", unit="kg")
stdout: 6.2 (kg)
